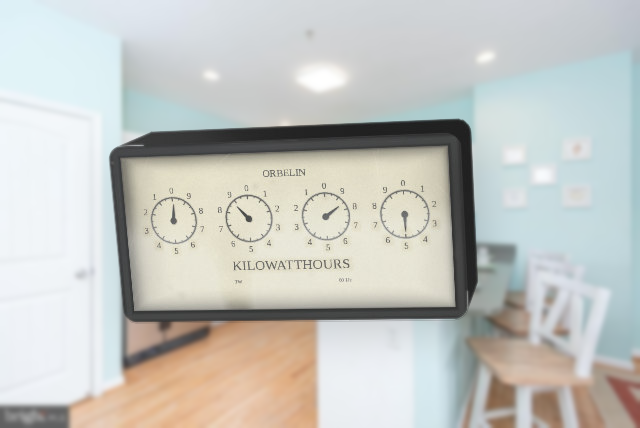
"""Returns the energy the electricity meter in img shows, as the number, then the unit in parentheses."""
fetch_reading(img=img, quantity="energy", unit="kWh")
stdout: 9885 (kWh)
